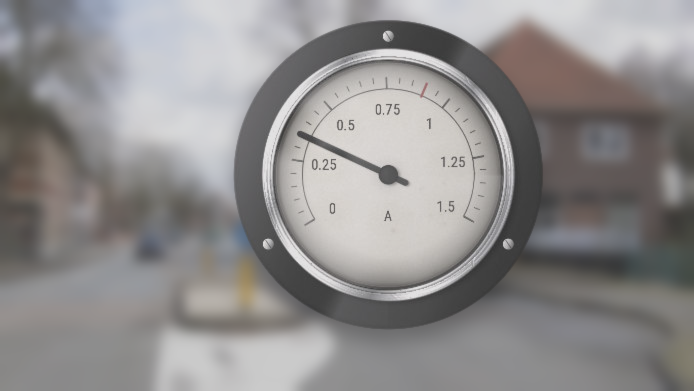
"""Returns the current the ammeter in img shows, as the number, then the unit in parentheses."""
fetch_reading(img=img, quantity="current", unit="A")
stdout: 0.35 (A)
